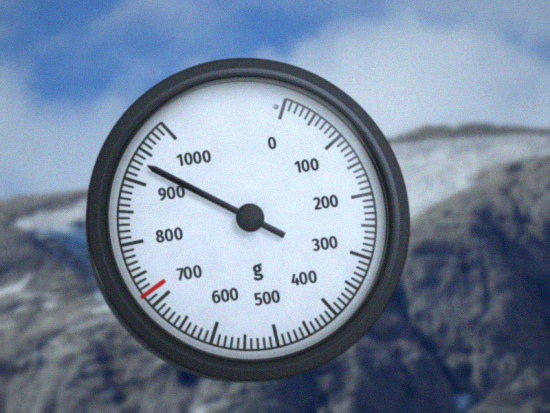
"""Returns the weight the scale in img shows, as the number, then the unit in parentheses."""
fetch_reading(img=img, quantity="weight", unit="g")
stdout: 930 (g)
